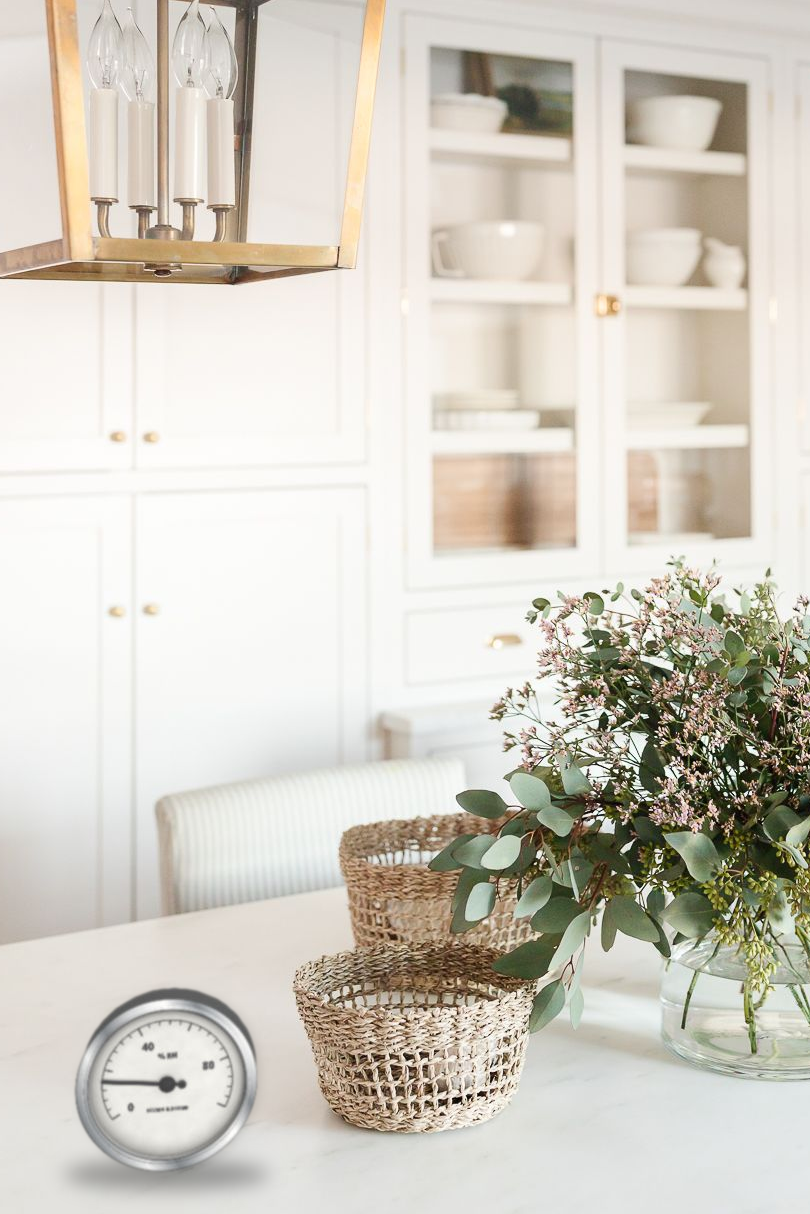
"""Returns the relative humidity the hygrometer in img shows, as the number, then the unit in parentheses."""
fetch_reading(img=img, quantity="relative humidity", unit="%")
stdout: 16 (%)
